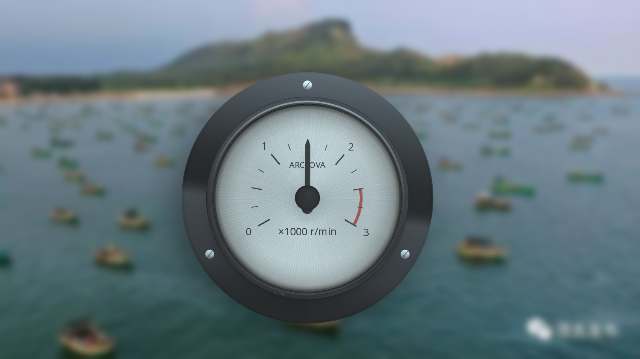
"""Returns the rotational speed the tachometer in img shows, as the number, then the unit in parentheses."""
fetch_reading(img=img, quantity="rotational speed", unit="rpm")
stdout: 1500 (rpm)
